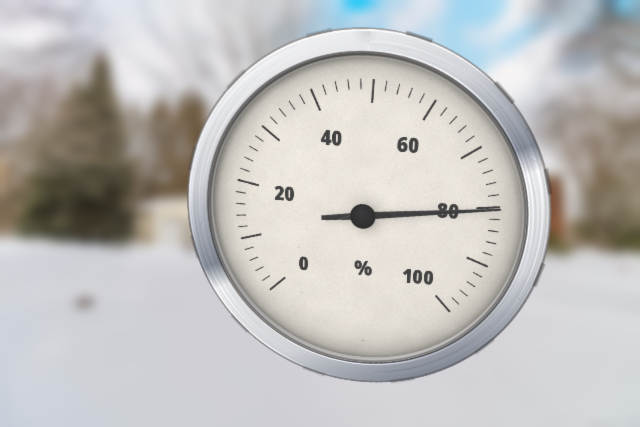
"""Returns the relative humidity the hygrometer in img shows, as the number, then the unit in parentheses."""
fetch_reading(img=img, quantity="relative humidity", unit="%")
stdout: 80 (%)
